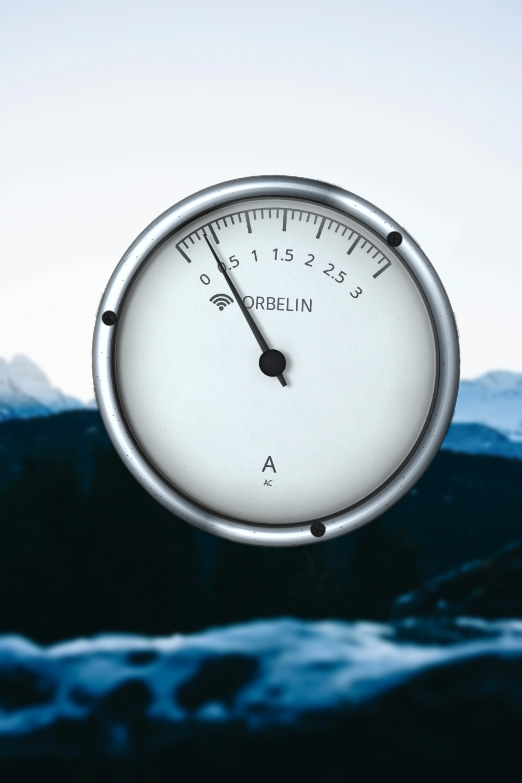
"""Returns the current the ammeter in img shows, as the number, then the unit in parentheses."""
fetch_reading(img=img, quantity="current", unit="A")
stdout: 0.4 (A)
